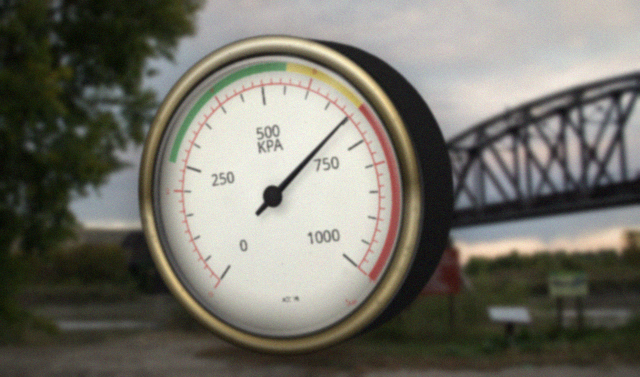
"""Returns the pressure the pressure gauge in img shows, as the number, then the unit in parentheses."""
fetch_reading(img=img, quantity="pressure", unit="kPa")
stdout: 700 (kPa)
